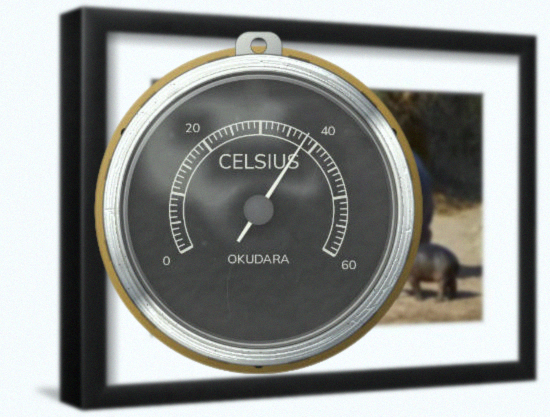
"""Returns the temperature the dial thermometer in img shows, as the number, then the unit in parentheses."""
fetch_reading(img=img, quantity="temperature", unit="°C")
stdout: 38 (°C)
